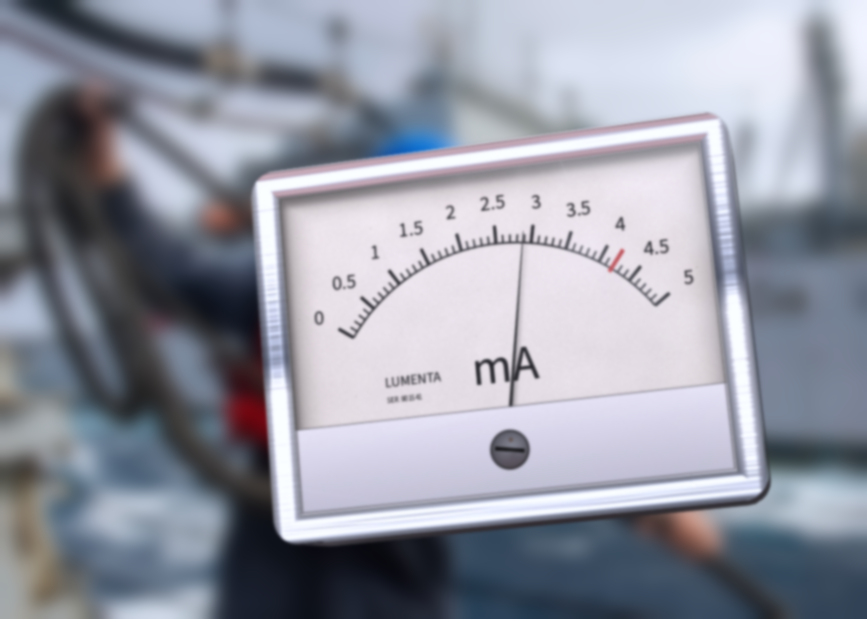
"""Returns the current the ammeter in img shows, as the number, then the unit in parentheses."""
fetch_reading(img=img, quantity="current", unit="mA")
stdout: 2.9 (mA)
